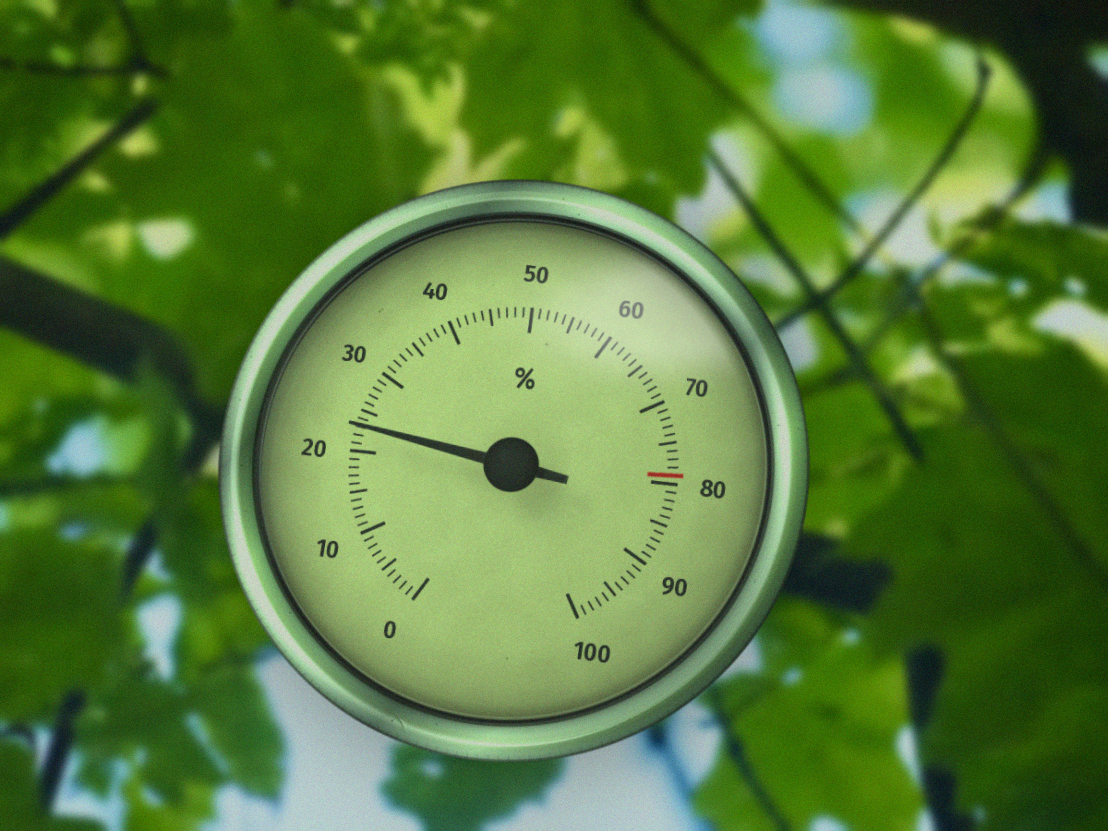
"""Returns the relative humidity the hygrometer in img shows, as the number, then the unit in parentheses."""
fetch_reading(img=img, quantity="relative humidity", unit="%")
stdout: 23 (%)
